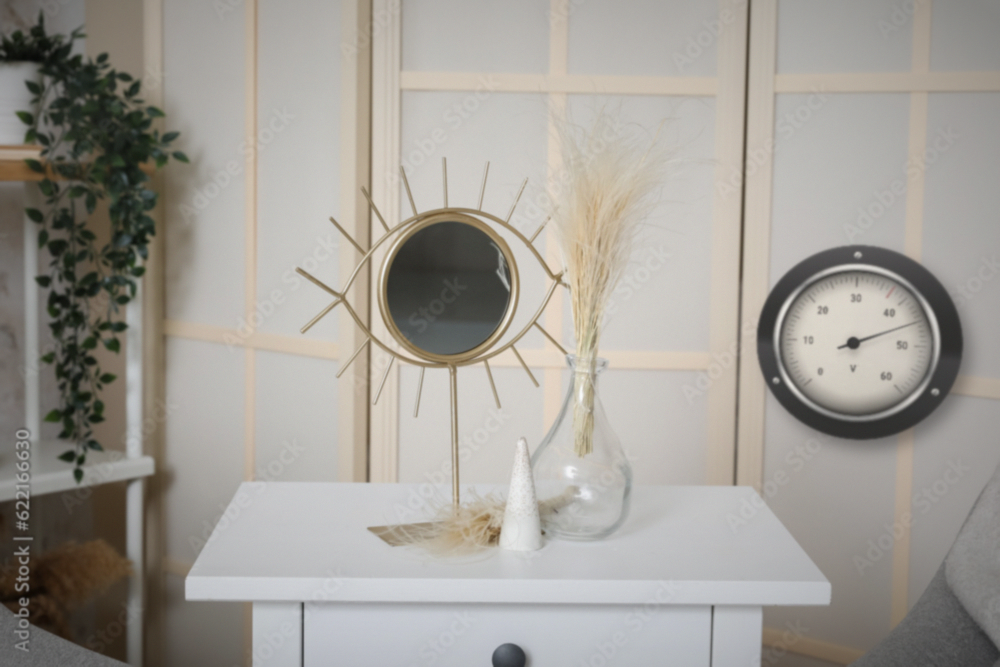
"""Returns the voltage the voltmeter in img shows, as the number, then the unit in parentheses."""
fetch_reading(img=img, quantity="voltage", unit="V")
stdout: 45 (V)
